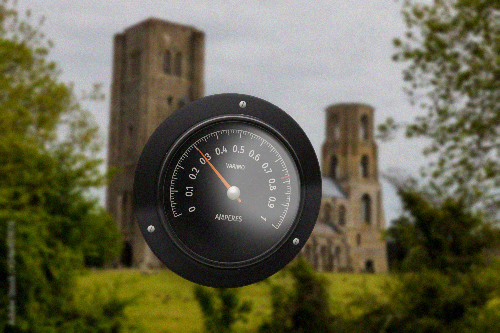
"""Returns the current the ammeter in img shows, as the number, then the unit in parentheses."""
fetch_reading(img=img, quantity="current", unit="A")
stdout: 0.3 (A)
